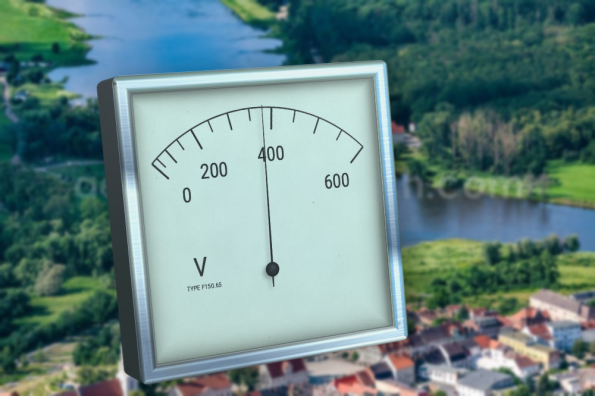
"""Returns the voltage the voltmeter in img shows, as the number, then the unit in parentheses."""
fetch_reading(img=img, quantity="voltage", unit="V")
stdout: 375 (V)
